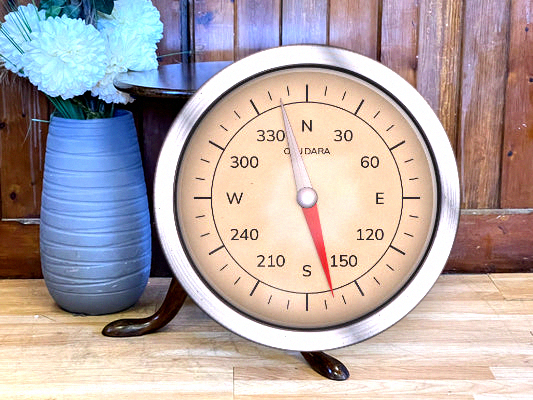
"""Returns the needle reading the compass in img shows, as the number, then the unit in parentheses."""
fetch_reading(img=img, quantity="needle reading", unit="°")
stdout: 165 (°)
